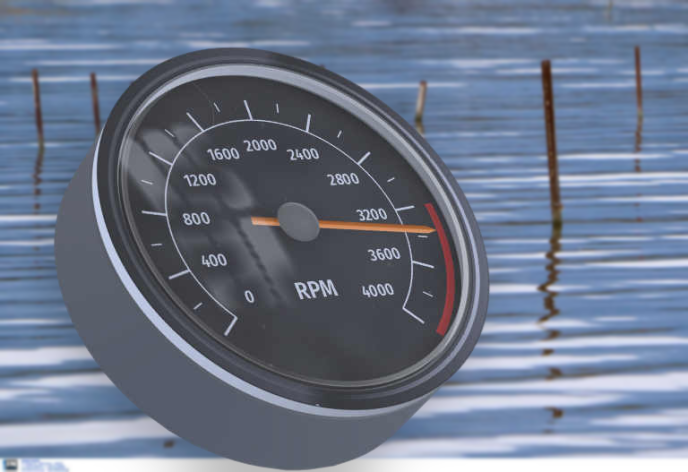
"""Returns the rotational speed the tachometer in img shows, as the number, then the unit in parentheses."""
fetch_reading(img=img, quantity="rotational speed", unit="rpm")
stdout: 3400 (rpm)
